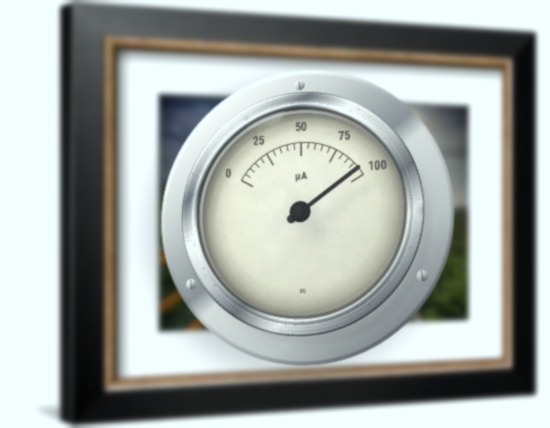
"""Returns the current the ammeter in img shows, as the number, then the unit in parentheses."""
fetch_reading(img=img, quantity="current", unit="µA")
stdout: 95 (µA)
